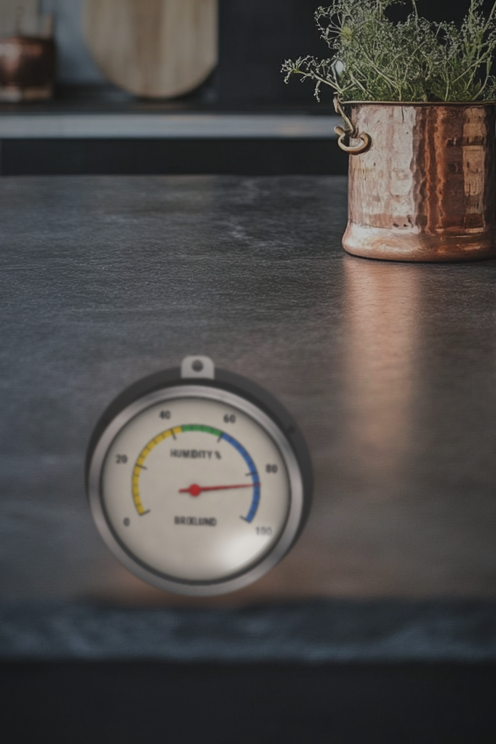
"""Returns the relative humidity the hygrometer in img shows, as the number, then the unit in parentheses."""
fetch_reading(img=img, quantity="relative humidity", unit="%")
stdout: 84 (%)
